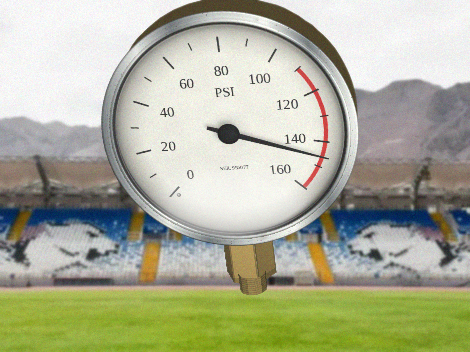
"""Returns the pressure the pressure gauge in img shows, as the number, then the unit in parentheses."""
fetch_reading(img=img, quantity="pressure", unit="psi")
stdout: 145 (psi)
